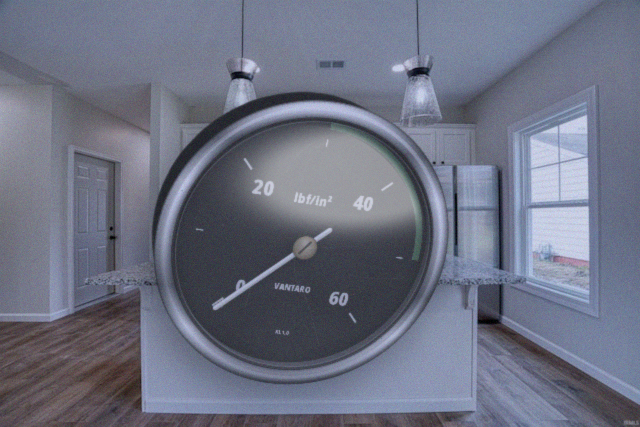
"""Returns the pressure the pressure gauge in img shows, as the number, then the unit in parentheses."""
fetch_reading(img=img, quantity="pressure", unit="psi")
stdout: 0 (psi)
